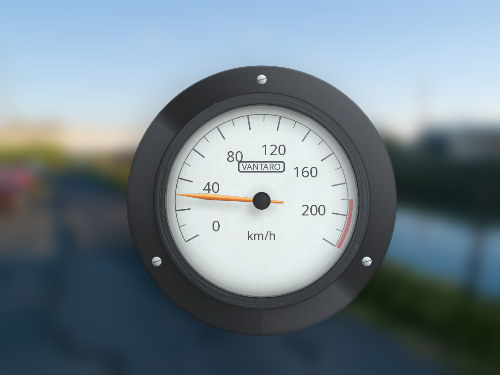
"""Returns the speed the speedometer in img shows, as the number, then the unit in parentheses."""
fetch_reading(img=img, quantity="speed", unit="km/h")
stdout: 30 (km/h)
